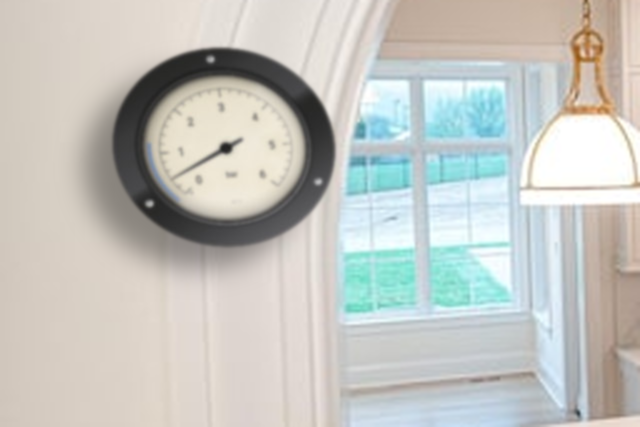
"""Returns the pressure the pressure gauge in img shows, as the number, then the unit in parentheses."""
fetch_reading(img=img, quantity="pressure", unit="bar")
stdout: 0.4 (bar)
